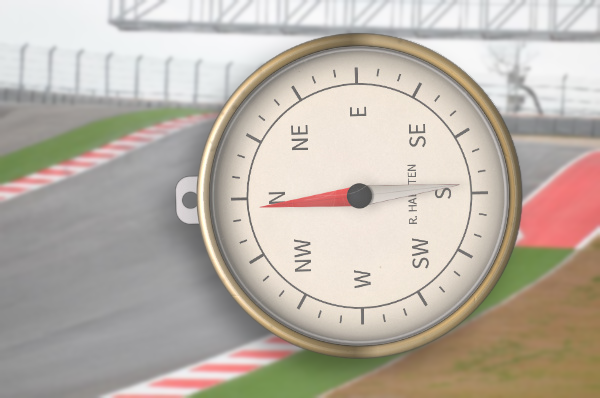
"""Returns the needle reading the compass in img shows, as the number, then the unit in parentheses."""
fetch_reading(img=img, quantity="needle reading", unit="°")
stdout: 355 (°)
